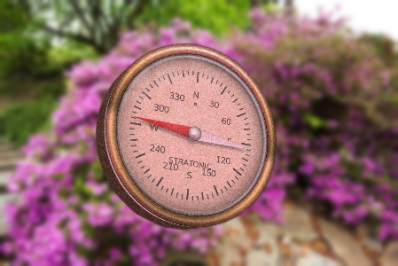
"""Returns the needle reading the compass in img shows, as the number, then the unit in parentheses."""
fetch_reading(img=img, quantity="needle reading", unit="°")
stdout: 275 (°)
